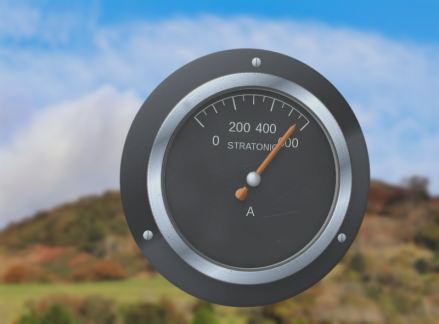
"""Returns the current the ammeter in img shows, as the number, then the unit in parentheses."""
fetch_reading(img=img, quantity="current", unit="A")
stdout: 550 (A)
